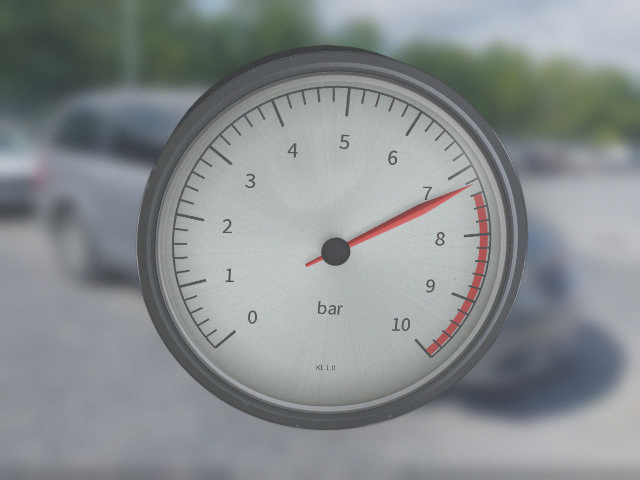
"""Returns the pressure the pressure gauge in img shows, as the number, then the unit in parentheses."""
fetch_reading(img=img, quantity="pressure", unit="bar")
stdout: 7.2 (bar)
